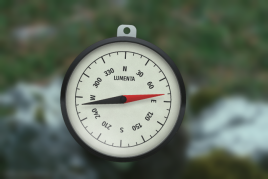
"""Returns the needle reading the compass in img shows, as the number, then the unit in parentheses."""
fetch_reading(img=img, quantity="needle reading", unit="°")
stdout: 80 (°)
